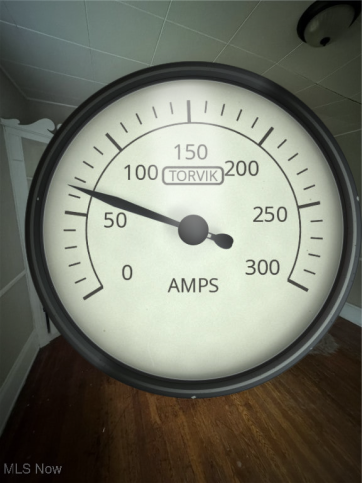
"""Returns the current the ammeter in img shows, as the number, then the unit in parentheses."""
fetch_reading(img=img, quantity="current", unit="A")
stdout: 65 (A)
